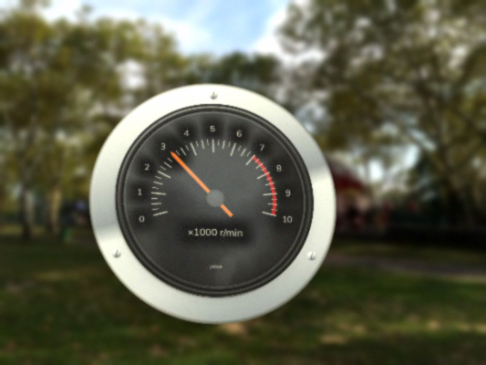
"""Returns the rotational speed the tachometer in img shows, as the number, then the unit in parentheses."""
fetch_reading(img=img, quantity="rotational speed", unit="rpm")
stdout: 3000 (rpm)
